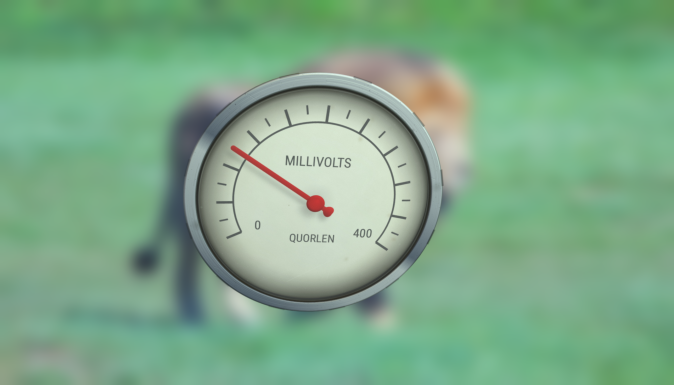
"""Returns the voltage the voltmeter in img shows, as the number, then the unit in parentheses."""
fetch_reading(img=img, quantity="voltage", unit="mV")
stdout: 100 (mV)
